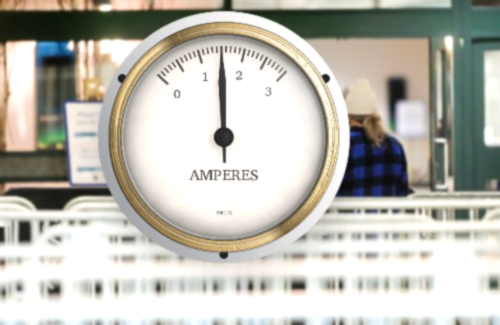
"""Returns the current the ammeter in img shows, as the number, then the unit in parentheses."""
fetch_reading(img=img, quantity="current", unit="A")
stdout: 1.5 (A)
